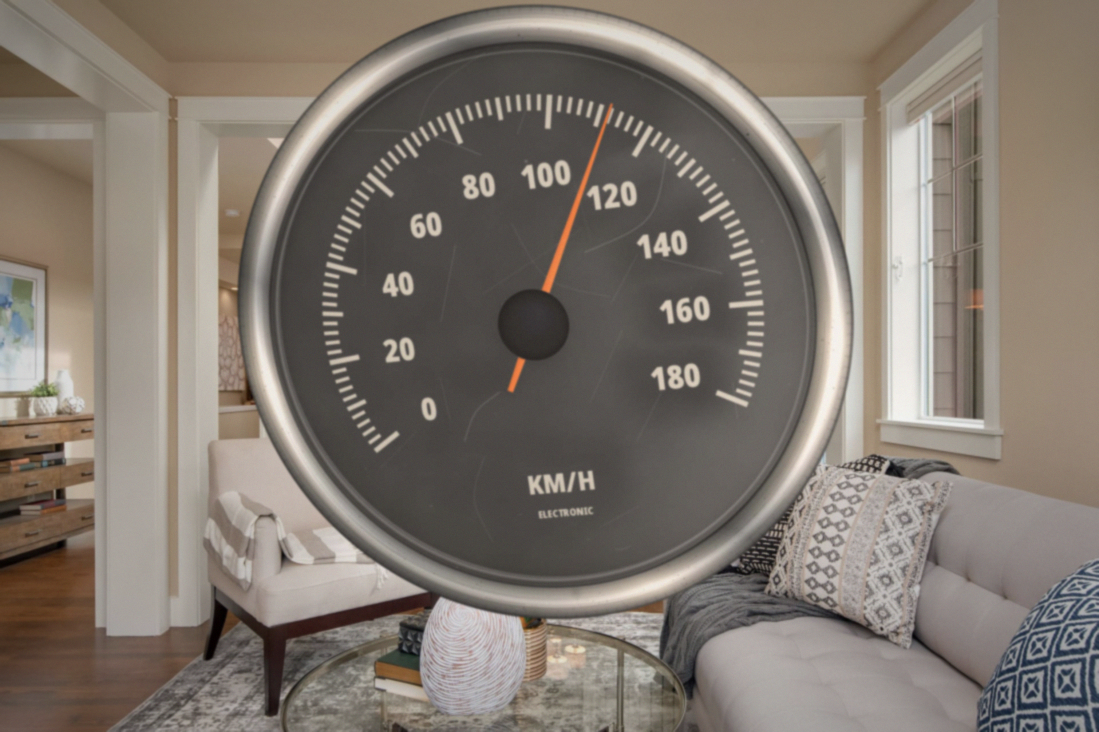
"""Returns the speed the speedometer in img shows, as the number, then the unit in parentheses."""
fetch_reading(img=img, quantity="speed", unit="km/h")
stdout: 112 (km/h)
